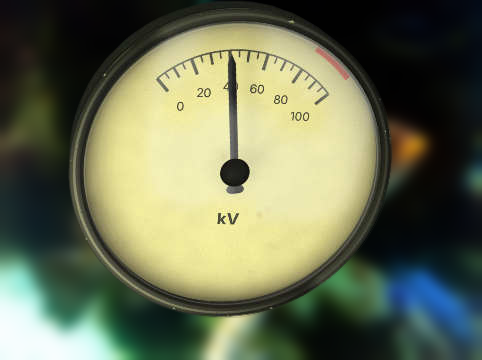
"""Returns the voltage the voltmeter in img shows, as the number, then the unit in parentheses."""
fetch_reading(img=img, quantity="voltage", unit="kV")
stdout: 40 (kV)
